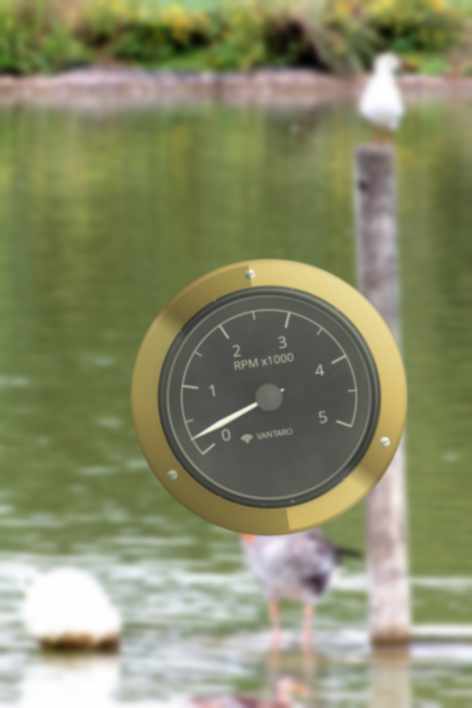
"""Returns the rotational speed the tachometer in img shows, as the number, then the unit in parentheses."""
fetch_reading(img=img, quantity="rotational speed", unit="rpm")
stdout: 250 (rpm)
